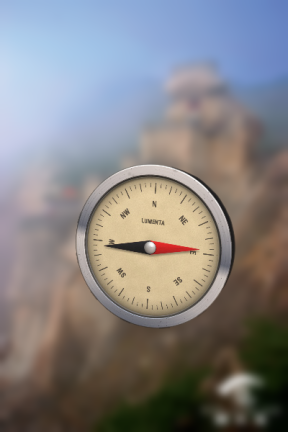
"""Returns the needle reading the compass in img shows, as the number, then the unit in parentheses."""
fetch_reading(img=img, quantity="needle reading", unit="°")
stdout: 85 (°)
